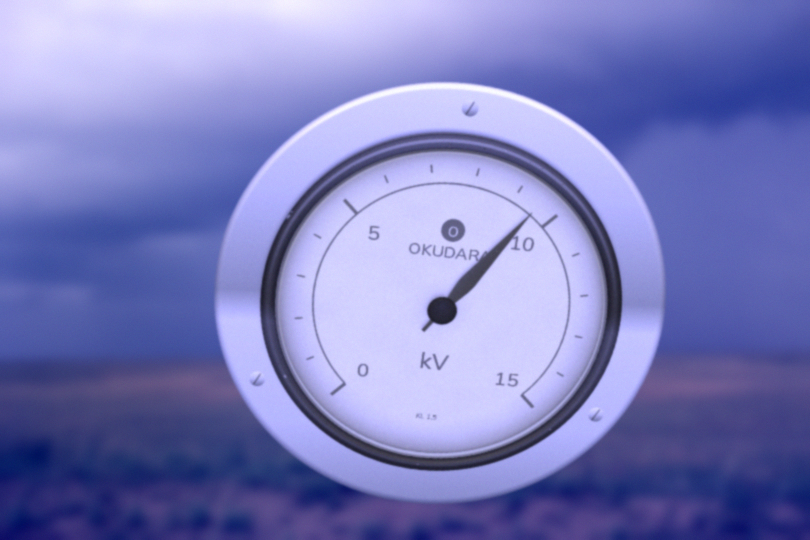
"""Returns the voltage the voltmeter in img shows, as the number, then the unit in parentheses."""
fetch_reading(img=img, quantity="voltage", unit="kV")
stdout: 9.5 (kV)
